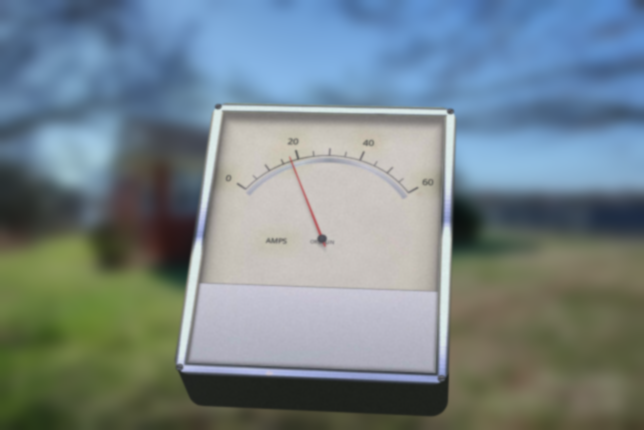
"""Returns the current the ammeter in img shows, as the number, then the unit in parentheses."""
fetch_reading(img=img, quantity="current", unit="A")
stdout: 17.5 (A)
